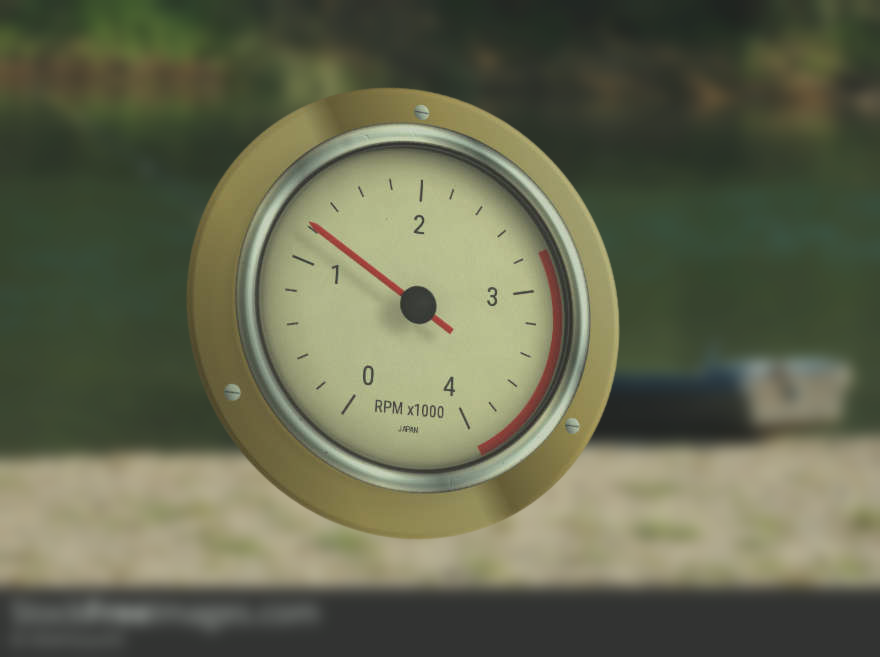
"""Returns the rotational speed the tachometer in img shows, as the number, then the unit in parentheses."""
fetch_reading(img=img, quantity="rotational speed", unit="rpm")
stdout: 1200 (rpm)
